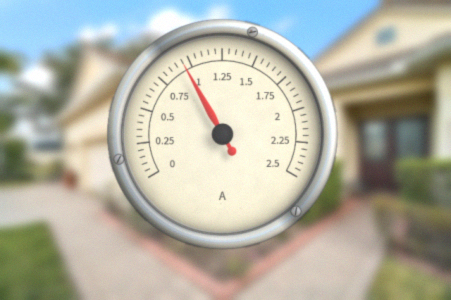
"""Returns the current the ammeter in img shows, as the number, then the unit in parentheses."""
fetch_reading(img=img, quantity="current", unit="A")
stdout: 0.95 (A)
